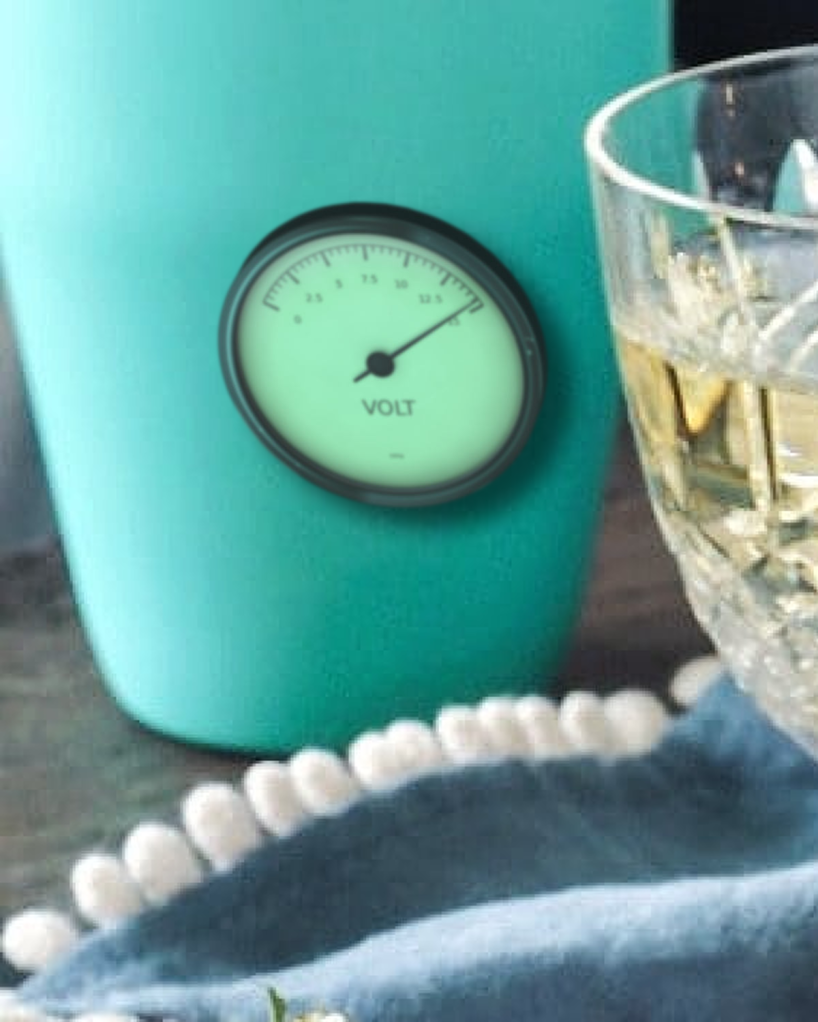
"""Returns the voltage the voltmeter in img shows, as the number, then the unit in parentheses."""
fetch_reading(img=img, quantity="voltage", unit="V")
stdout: 14.5 (V)
